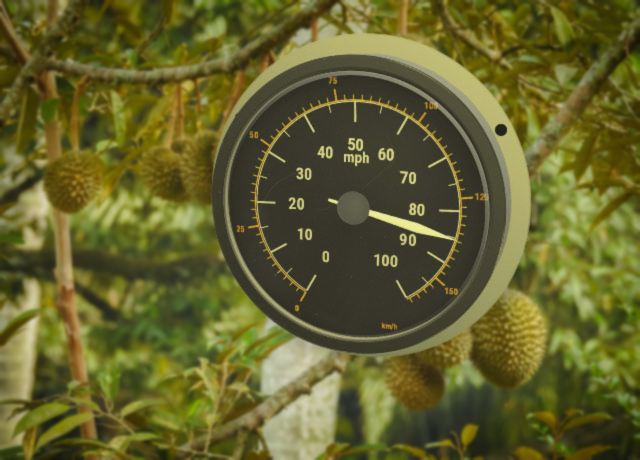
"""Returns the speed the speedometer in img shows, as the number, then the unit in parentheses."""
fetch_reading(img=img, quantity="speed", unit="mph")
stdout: 85 (mph)
